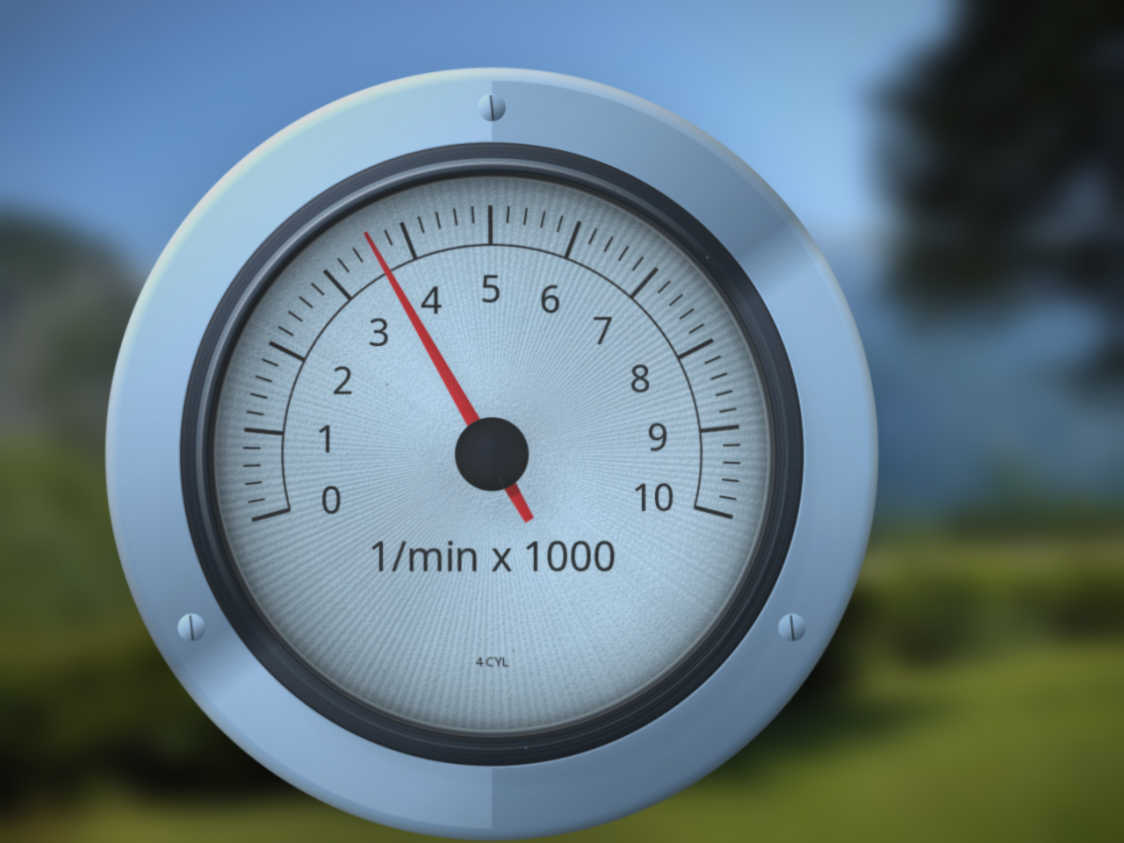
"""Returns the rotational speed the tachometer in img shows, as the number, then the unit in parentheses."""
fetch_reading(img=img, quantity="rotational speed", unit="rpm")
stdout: 3600 (rpm)
